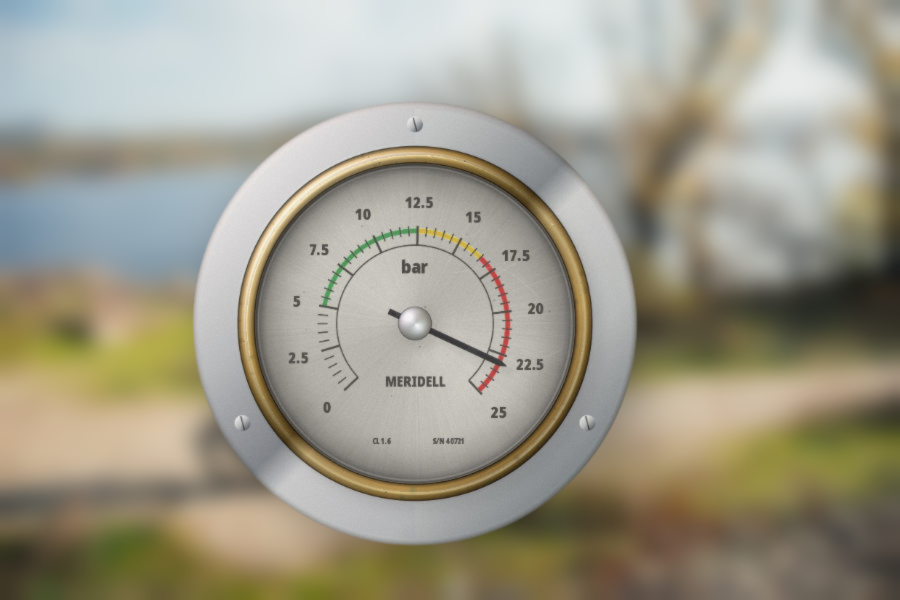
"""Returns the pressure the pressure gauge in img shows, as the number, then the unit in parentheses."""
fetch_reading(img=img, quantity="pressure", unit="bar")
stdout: 23 (bar)
